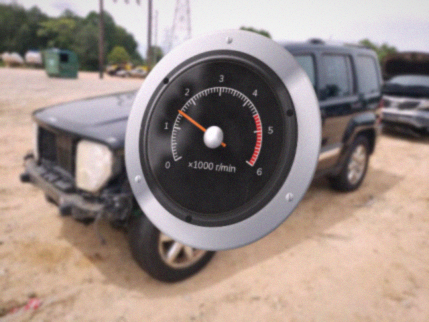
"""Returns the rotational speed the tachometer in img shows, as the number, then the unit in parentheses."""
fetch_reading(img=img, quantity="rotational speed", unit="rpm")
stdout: 1500 (rpm)
